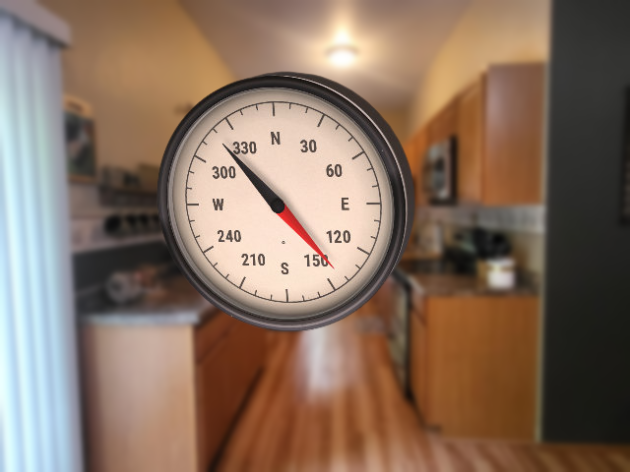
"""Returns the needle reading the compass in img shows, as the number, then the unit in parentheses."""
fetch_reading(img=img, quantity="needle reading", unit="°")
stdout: 140 (°)
